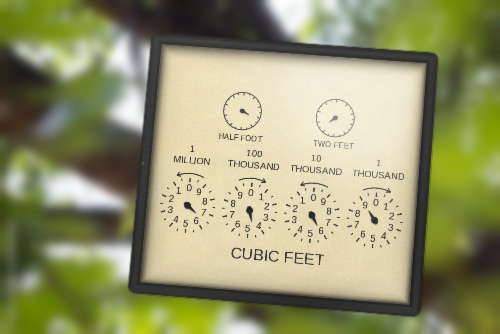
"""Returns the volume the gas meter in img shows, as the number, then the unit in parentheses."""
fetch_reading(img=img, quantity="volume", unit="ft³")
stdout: 645900 (ft³)
